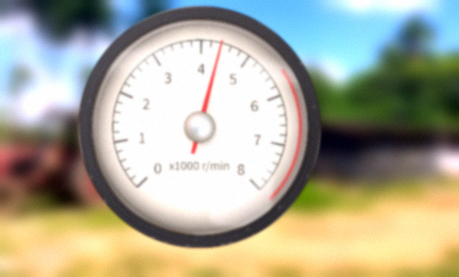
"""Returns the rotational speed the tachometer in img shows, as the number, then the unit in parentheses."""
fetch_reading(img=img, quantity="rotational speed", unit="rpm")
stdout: 4400 (rpm)
